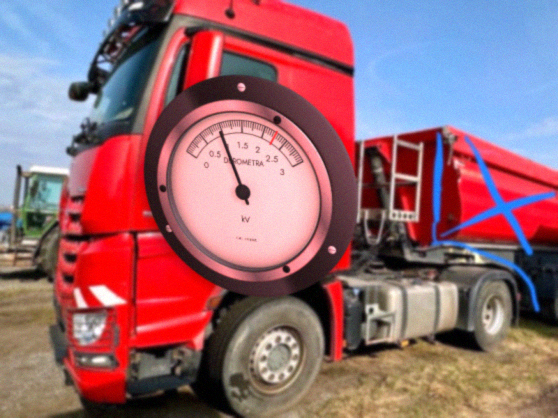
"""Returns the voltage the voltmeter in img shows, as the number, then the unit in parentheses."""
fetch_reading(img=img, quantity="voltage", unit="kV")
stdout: 1 (kV)
